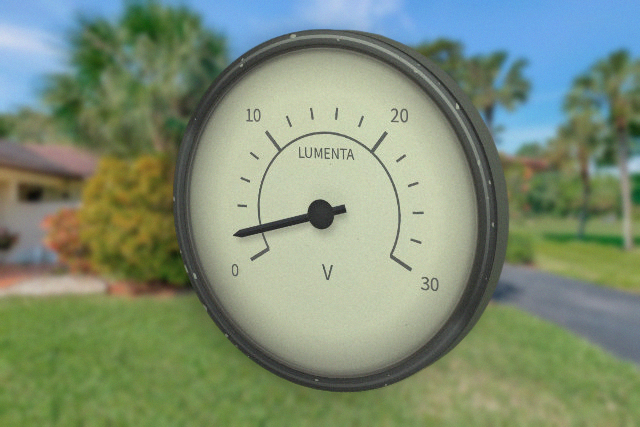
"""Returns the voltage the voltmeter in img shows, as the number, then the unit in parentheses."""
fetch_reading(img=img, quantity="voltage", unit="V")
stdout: 2 (V)
